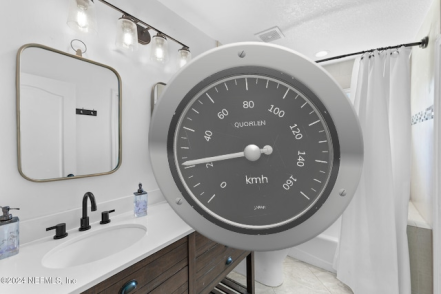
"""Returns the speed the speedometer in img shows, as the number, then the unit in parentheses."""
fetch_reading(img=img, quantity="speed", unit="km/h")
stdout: 22.5 (km/h)
